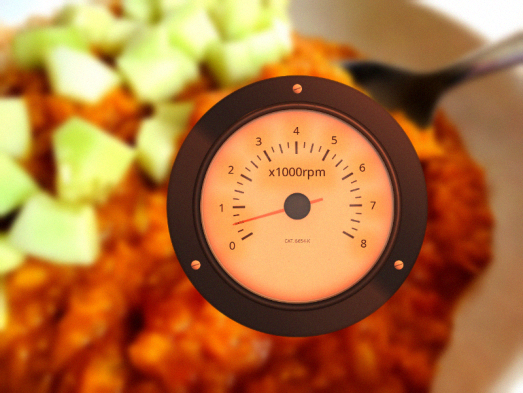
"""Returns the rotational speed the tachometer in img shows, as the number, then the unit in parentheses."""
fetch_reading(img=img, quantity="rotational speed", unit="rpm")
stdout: 500 (rpm)
